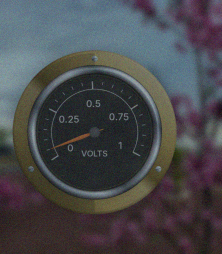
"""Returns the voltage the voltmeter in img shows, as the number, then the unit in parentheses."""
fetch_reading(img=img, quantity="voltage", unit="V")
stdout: 0.05 (V)
